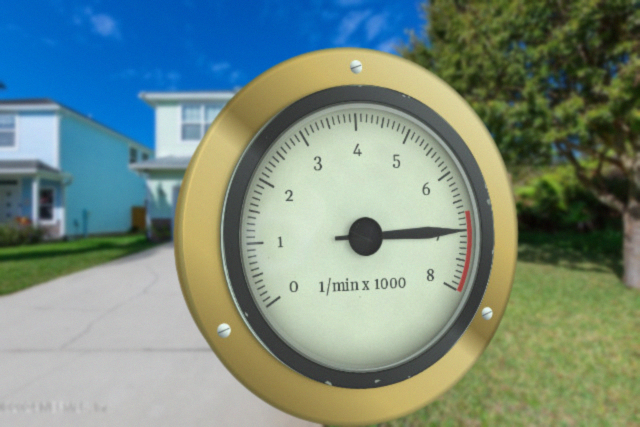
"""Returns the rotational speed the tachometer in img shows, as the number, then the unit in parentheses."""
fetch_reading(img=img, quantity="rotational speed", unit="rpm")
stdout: 7000 (rpm)
